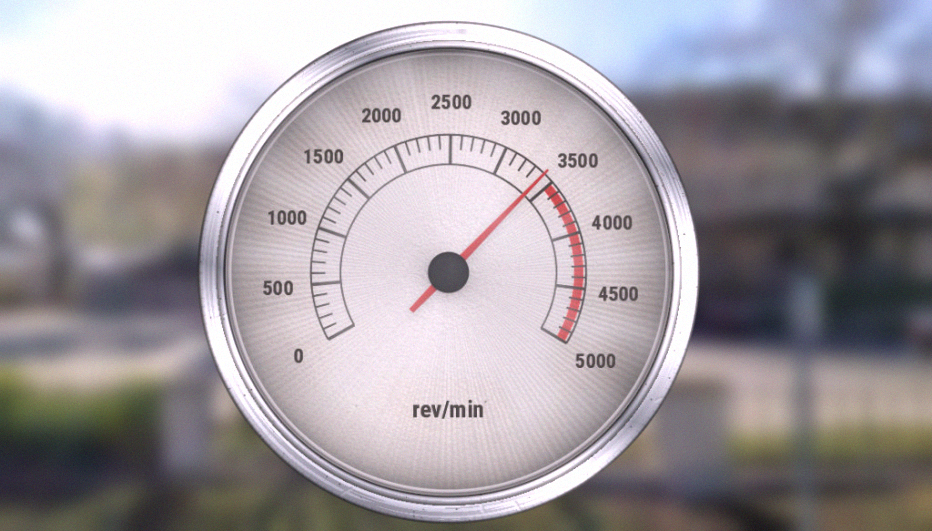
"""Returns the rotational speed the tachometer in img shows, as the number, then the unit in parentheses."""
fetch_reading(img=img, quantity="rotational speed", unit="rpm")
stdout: 3400 (rpm)
